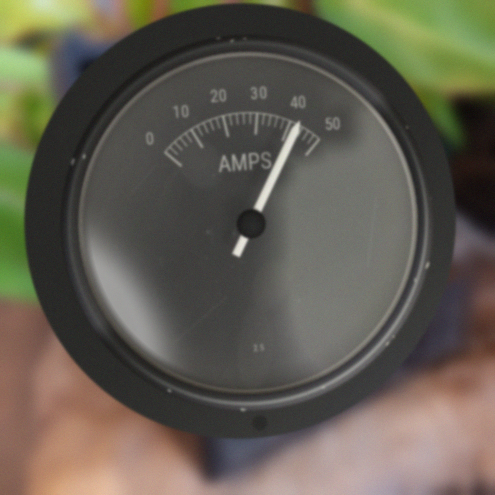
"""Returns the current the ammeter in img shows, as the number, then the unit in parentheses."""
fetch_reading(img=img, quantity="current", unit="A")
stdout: 42 (A)
